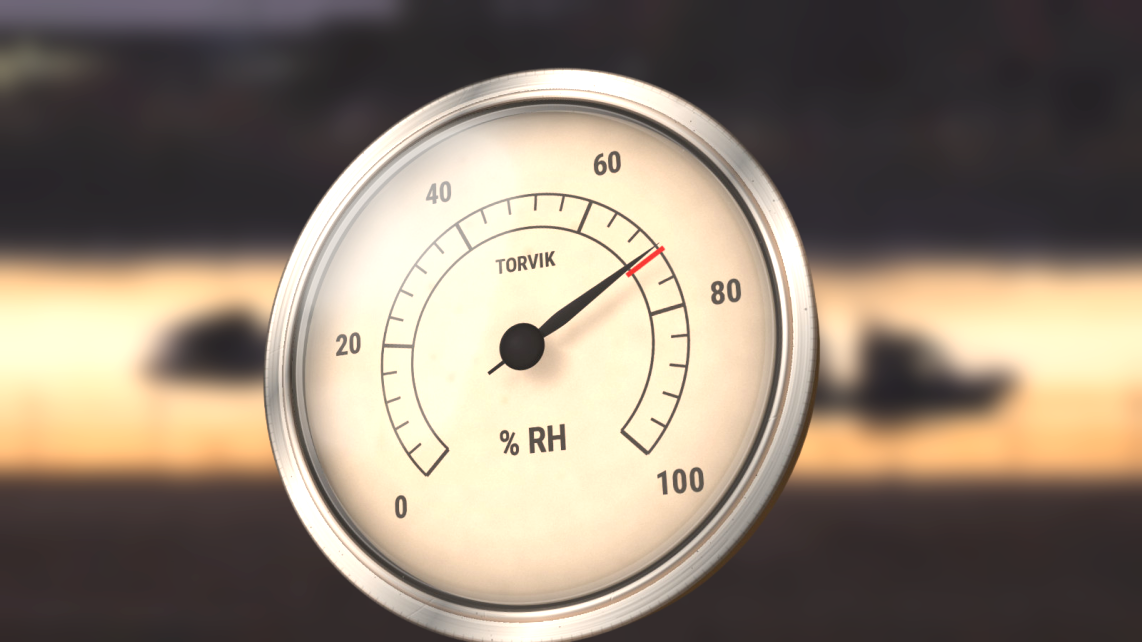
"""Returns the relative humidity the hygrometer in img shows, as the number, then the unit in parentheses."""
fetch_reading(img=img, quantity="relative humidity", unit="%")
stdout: 72 (%)
